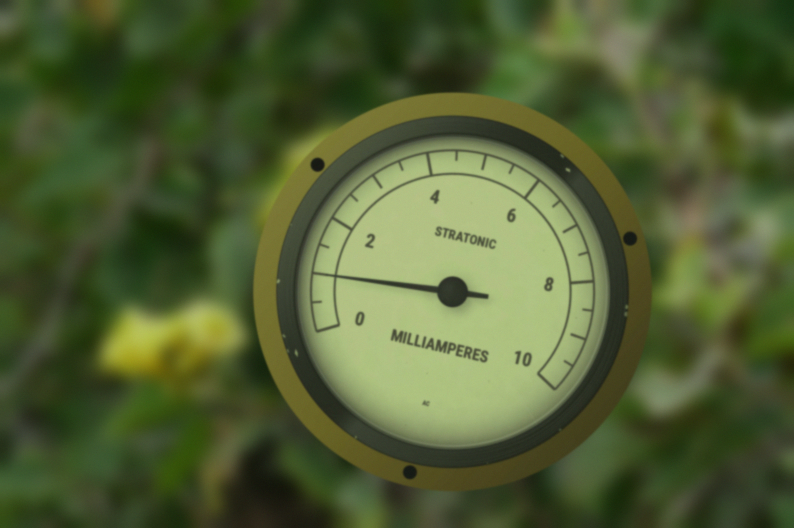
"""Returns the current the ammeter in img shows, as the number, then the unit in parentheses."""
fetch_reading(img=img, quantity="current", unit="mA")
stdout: 1 (mA)
